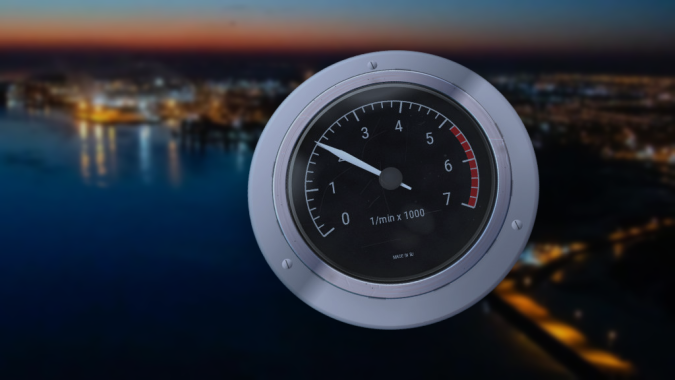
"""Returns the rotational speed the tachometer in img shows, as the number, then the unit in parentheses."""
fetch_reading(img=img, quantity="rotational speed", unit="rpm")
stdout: 2000 (rpm)
